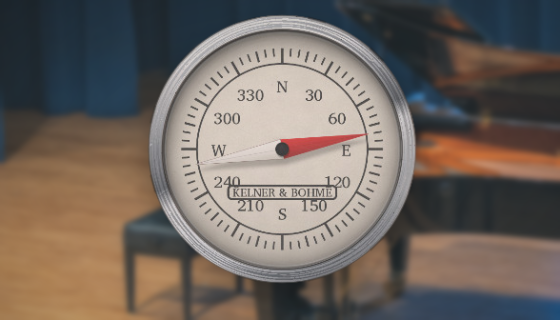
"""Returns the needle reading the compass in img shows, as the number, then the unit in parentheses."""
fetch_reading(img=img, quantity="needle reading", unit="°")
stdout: 80 (°)
